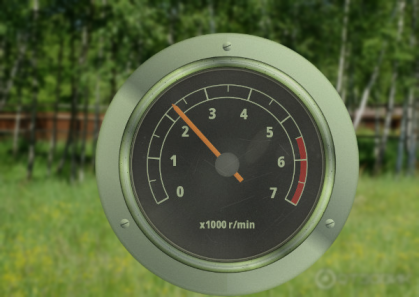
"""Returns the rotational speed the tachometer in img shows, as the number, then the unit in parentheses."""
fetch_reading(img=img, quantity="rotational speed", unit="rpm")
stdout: 2250 (rpm)
